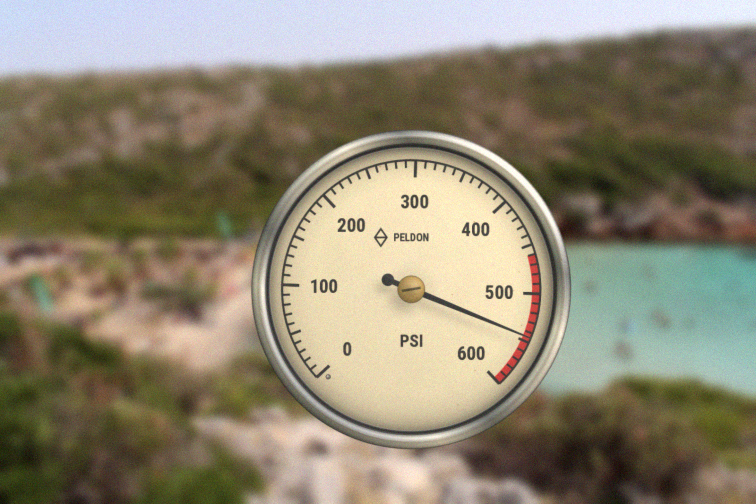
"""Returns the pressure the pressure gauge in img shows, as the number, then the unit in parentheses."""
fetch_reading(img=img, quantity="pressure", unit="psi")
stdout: 545 (psi)
